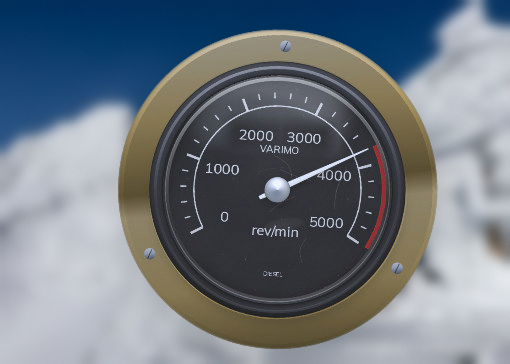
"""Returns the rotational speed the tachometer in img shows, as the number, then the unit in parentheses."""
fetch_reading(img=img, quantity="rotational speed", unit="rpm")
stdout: 3800 (rpm)
